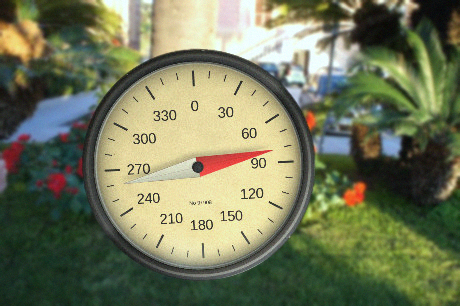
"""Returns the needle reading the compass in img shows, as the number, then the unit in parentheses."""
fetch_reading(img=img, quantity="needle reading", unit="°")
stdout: 80 (°)
